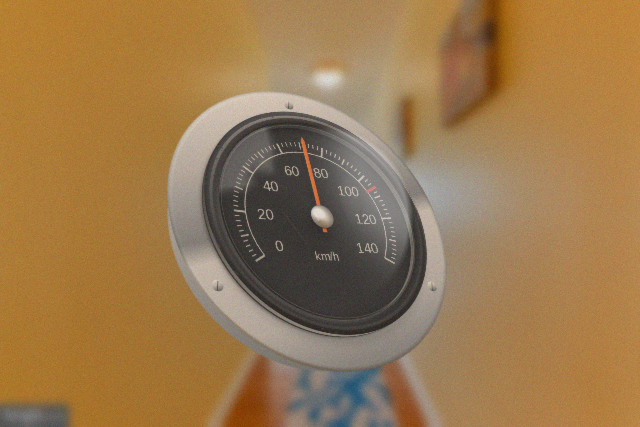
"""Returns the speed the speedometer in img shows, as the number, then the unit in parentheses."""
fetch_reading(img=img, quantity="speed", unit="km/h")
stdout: 70 (km/h)
